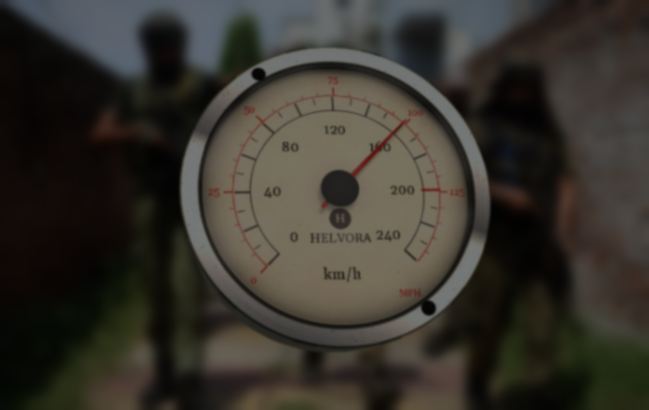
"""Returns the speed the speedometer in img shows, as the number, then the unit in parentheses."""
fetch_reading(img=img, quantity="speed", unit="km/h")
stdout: 160 (km/h)
